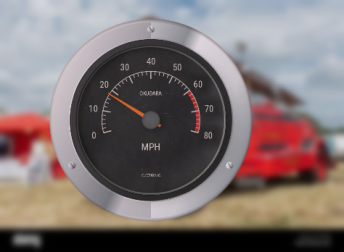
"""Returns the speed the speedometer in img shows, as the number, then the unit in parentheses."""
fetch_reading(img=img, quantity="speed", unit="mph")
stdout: 18 (mph)
